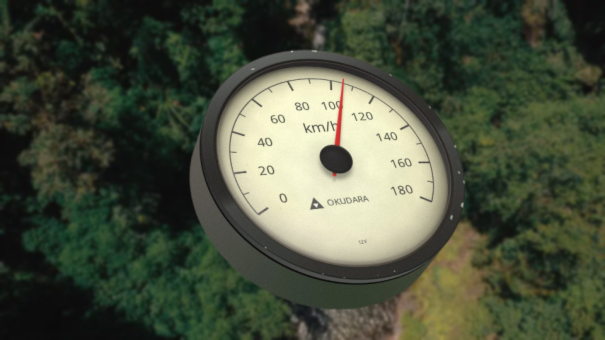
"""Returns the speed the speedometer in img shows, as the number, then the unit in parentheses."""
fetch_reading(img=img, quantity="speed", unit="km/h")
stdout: 105 (km/h)
